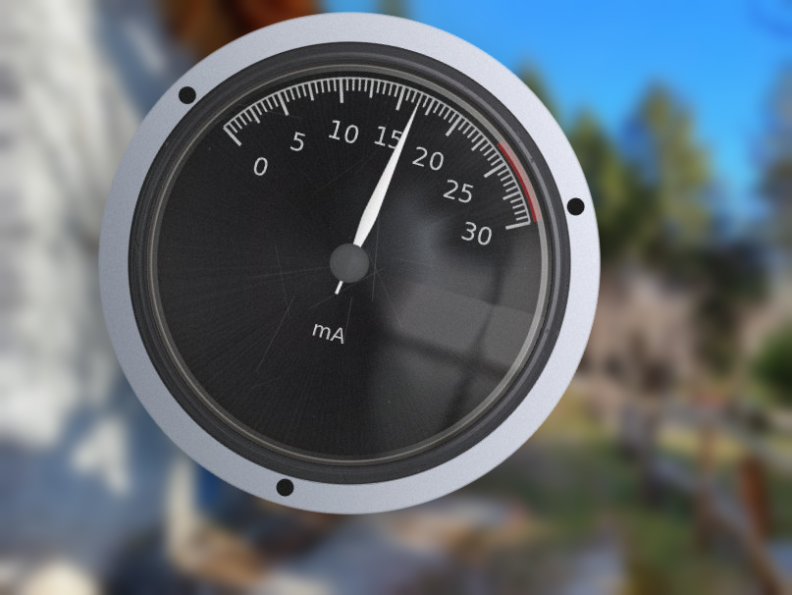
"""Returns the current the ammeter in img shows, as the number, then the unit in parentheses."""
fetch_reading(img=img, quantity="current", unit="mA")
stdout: 16.5 (mA)
